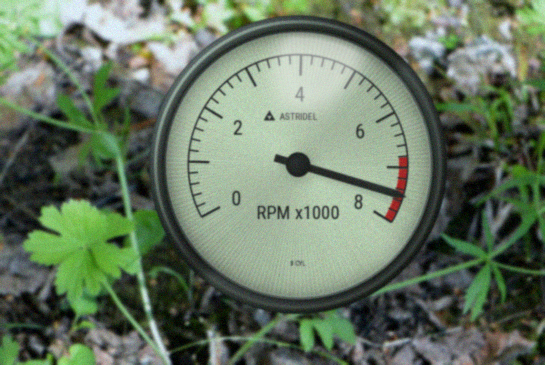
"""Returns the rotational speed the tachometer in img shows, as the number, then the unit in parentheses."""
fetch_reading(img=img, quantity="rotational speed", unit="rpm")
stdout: 7500 (rpm)
